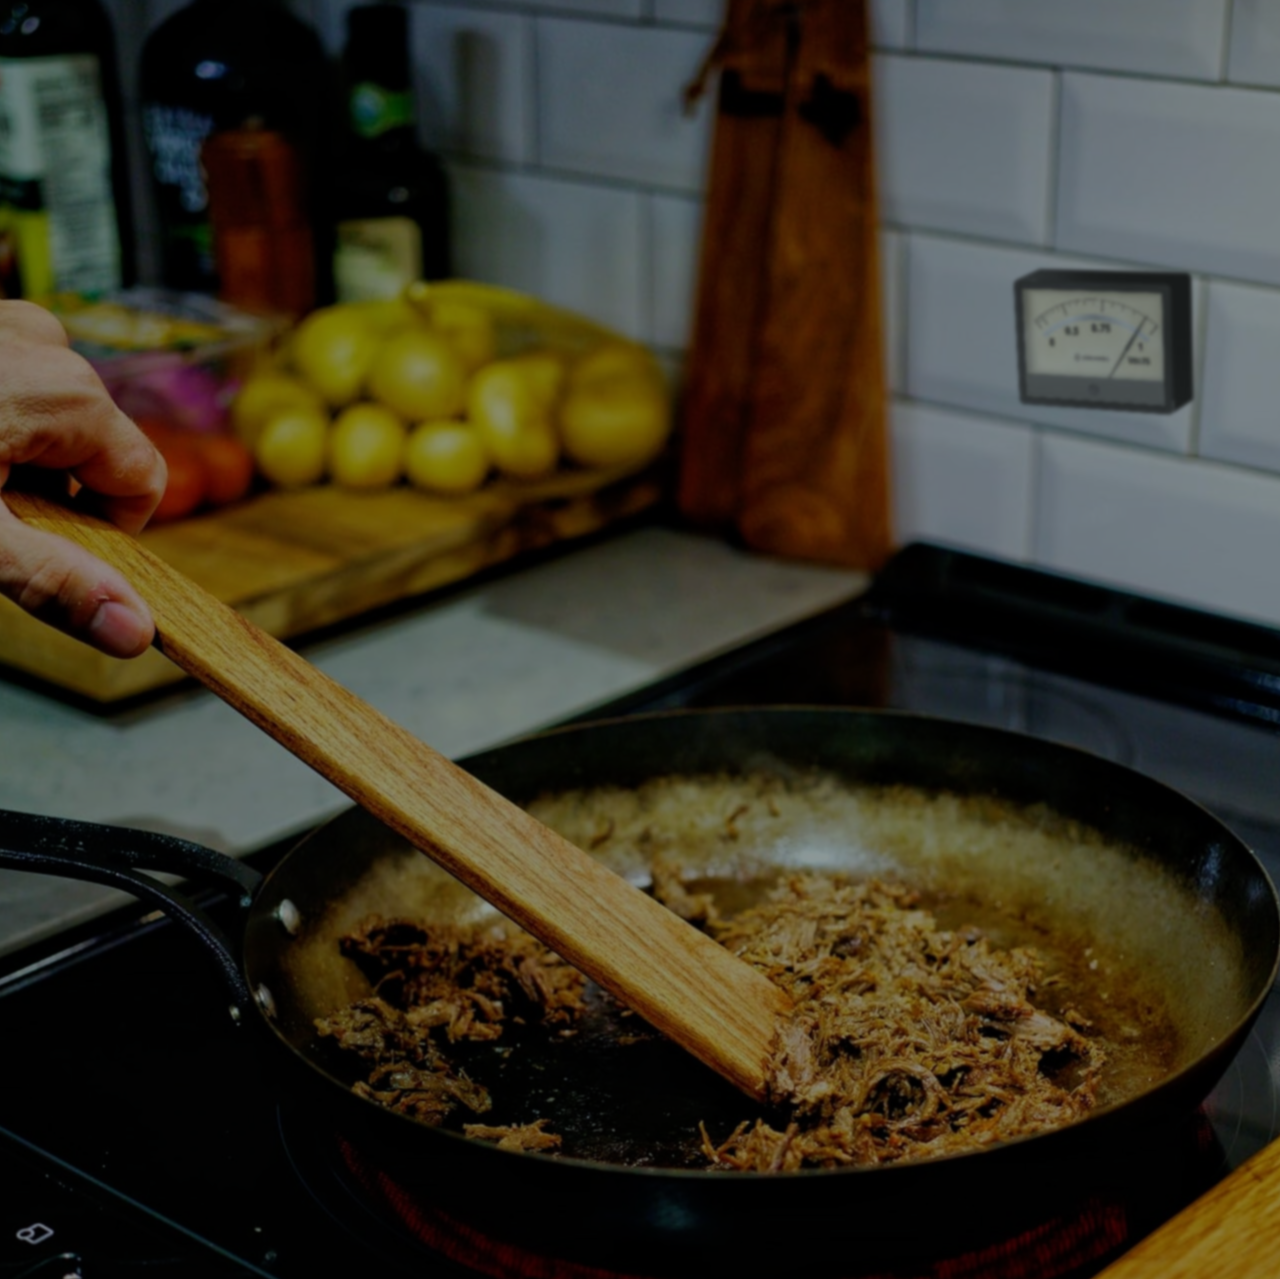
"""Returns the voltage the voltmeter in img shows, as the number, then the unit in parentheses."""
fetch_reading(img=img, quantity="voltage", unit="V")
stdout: 0.95 (V)
